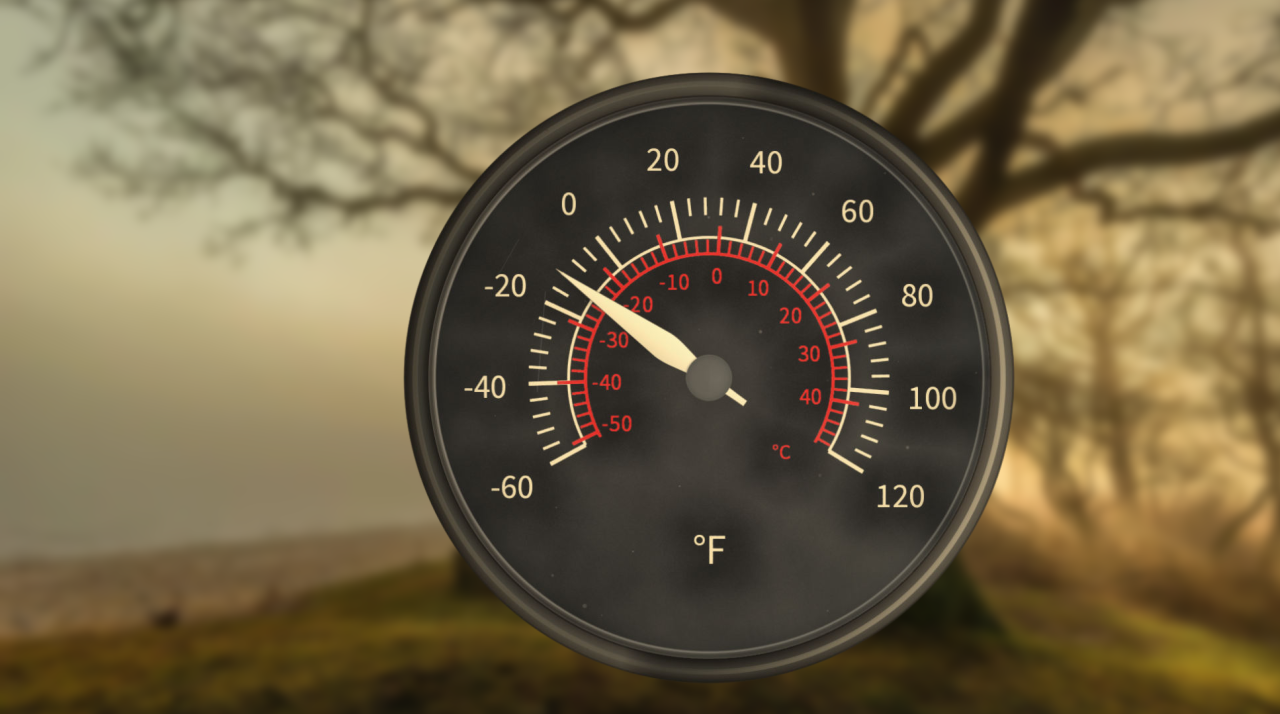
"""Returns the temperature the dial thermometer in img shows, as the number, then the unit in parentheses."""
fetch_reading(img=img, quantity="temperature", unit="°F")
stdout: -12 (°F)
